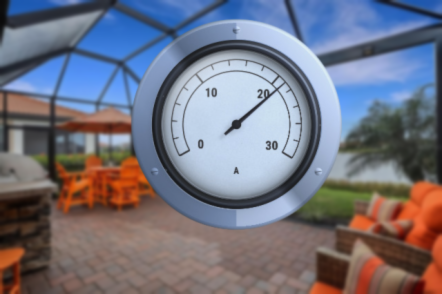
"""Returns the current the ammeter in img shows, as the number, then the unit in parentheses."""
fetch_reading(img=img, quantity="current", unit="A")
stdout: 21 (A)
